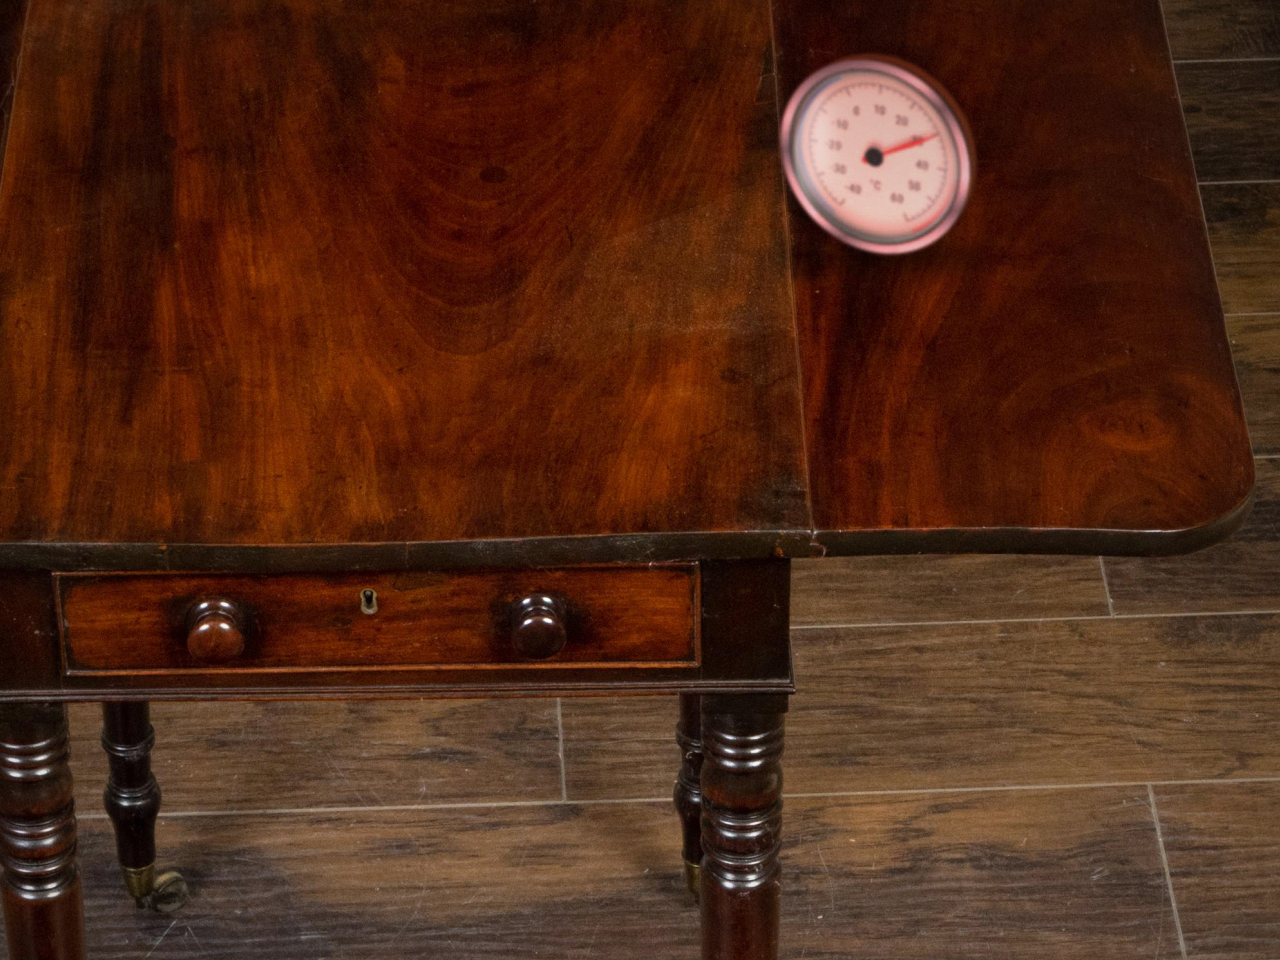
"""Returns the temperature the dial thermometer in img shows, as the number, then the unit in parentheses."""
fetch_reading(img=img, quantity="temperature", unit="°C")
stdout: 30 (°C)
